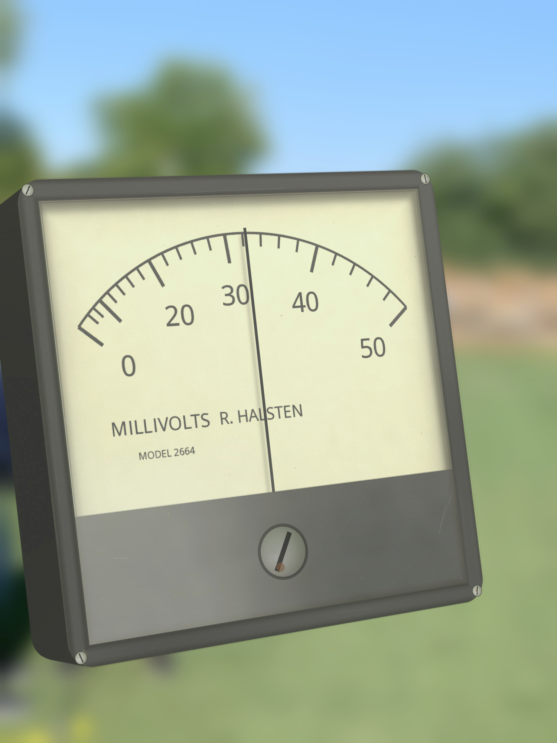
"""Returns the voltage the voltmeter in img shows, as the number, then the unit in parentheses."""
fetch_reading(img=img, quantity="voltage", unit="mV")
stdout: 32 (mV)
